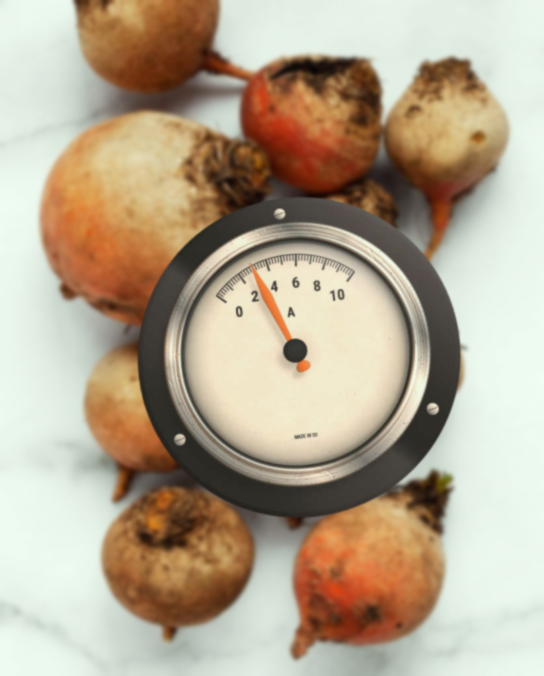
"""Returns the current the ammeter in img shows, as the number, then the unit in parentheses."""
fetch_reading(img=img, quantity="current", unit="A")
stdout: 3 (A)
